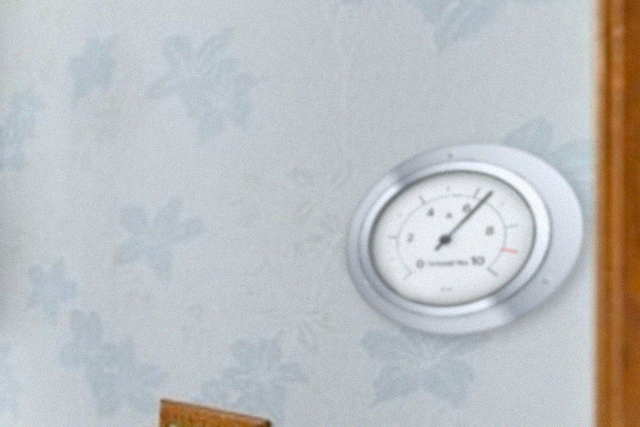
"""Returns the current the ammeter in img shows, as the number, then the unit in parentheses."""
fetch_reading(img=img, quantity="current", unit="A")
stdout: 6.5 (A)
